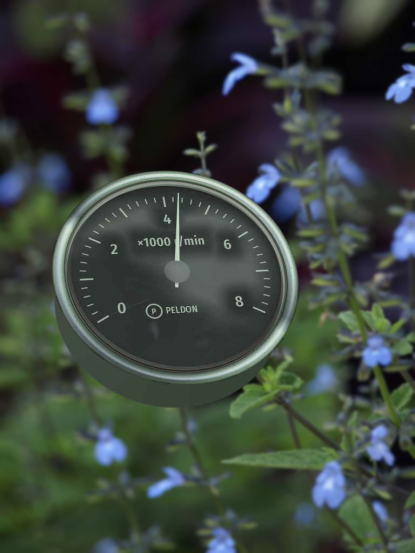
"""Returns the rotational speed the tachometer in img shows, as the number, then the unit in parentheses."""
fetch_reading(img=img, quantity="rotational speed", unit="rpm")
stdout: 4300 (rpm)
